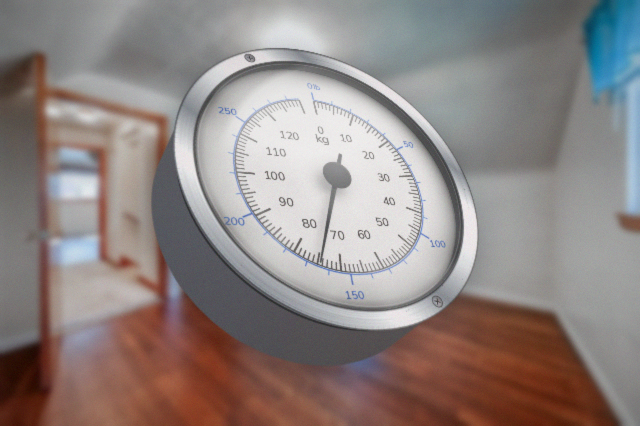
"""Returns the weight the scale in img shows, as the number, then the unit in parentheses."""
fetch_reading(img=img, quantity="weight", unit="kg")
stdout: 75 (kg)
